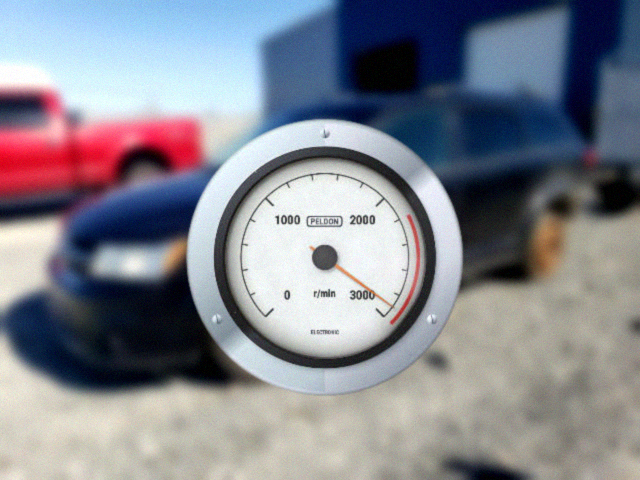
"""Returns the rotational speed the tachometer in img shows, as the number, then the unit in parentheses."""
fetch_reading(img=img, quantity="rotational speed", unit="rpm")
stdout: 2900 (rpm)
